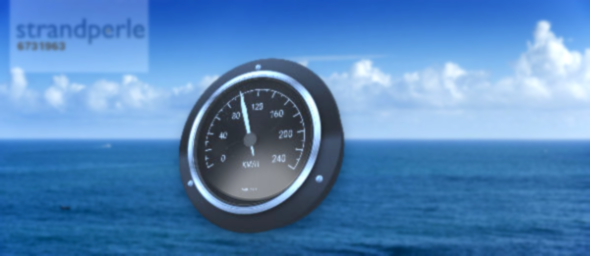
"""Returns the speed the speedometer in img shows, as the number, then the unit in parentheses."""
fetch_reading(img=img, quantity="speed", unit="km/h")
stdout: 100 (km/h)
